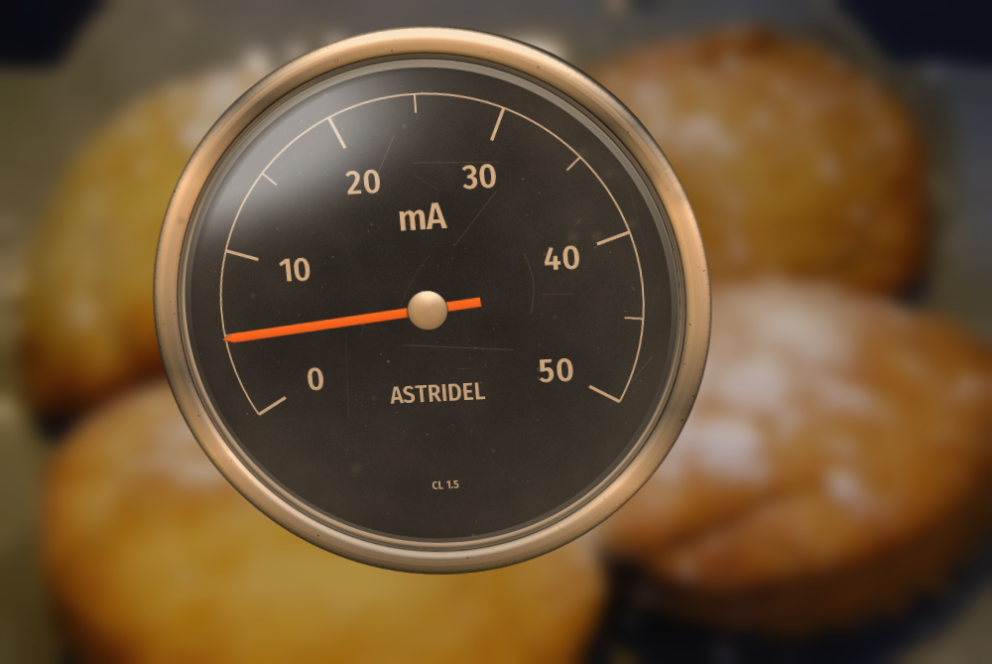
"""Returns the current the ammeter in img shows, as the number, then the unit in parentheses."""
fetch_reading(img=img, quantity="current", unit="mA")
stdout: 5 (mA)
